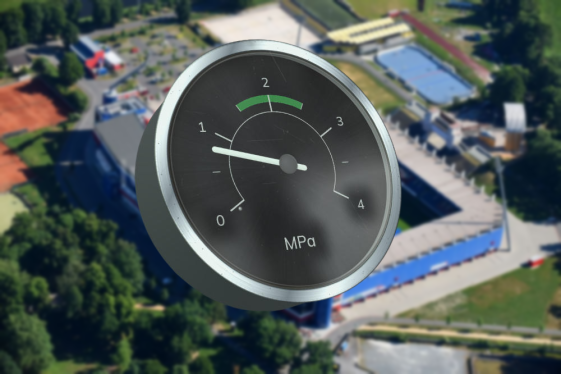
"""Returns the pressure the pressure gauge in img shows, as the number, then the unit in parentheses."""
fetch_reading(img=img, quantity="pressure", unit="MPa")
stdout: 0.75 (MPa)
